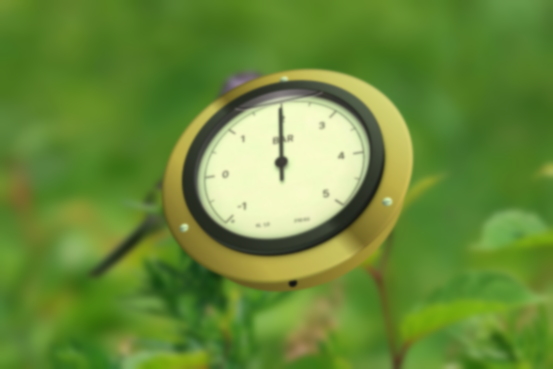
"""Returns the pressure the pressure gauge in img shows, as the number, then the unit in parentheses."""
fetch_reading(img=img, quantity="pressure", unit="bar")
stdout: 2 (bar)
